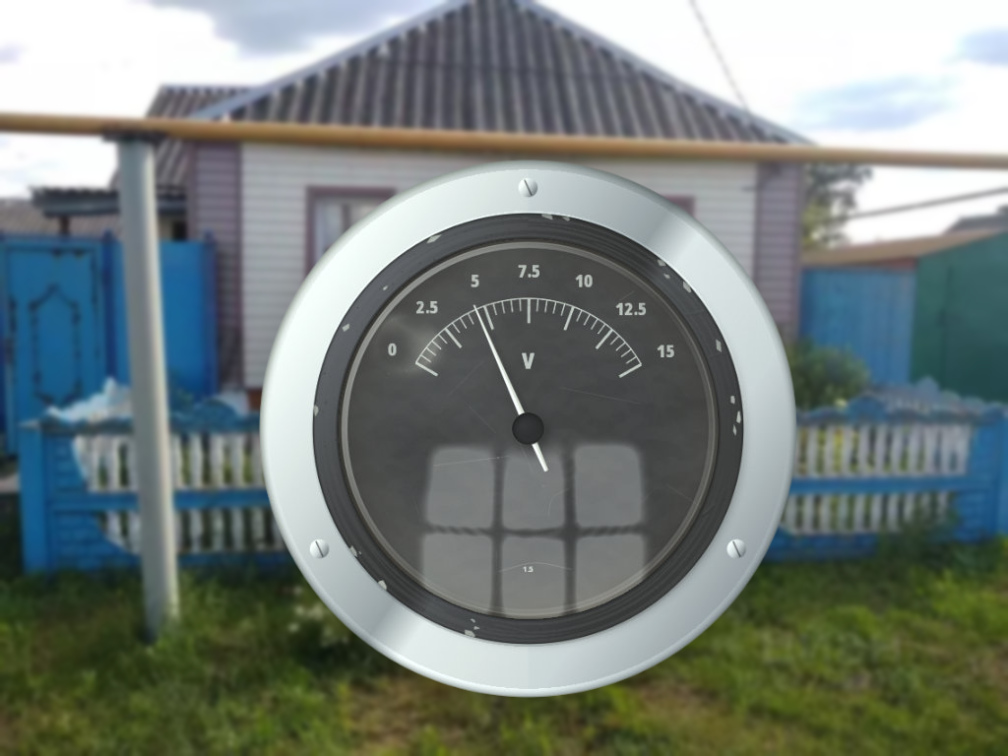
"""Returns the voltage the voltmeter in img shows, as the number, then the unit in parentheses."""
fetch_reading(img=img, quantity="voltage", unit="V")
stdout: 4.5 (V)
